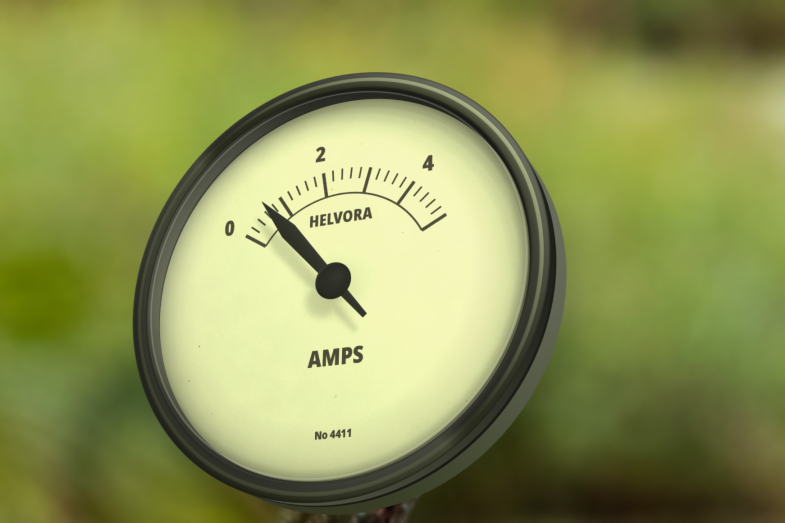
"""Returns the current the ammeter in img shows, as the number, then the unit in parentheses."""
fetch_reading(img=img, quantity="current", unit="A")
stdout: 0.7 (A)
